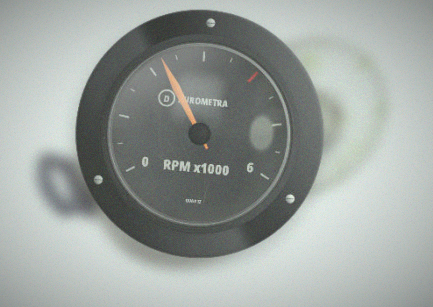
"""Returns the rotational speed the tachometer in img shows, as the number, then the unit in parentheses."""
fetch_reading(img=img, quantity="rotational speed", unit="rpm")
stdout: 2250 (rpm)
